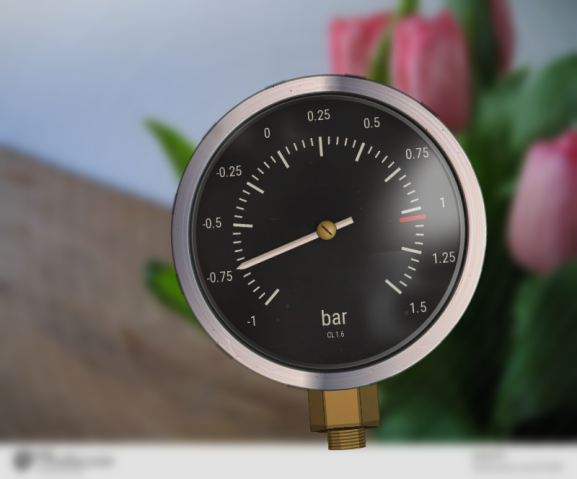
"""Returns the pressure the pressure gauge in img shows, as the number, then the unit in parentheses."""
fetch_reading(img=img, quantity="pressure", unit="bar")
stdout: -0.75 (bar)
